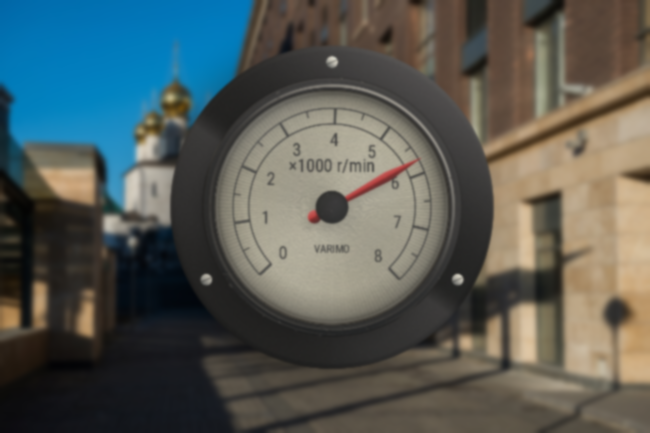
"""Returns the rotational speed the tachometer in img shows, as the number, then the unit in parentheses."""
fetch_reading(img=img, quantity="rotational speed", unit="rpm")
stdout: 5750 (rpm)
